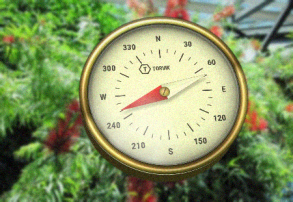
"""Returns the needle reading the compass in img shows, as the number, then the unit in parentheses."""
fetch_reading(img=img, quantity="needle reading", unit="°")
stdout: 250 (°)
